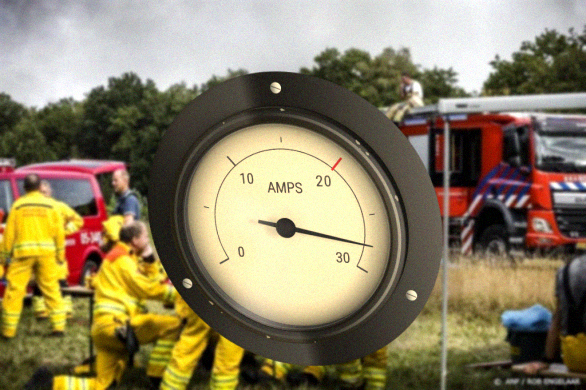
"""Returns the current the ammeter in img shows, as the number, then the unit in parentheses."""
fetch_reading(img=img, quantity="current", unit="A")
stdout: 27.5 (A)
